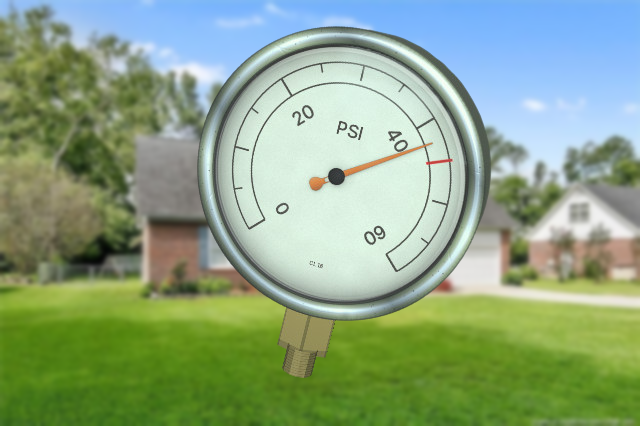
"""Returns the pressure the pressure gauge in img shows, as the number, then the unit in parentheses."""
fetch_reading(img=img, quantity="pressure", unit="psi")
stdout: 42.5 (psi)
